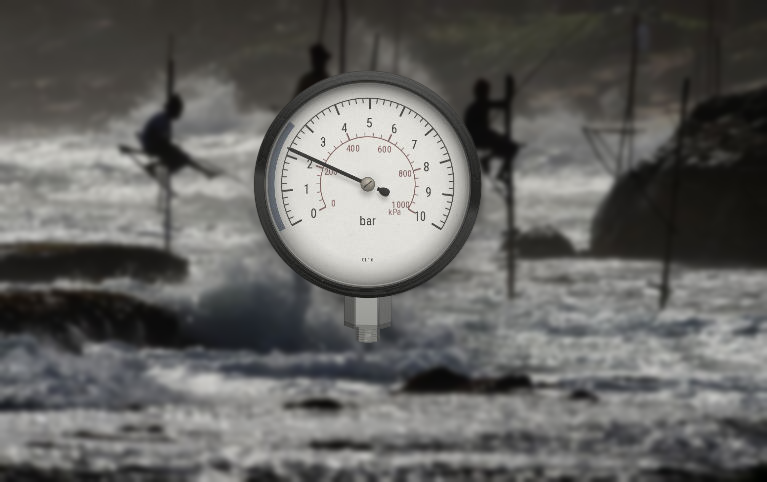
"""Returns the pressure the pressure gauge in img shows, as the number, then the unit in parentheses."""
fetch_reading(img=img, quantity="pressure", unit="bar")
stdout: 2.2 (bar)
